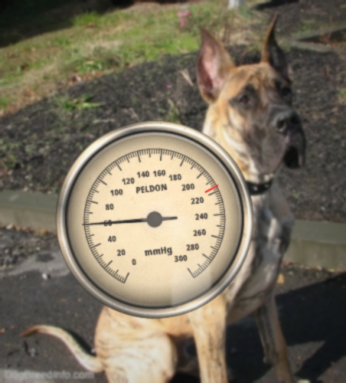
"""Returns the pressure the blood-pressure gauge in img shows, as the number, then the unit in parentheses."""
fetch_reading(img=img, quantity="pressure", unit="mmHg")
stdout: 60 (mmHg)
